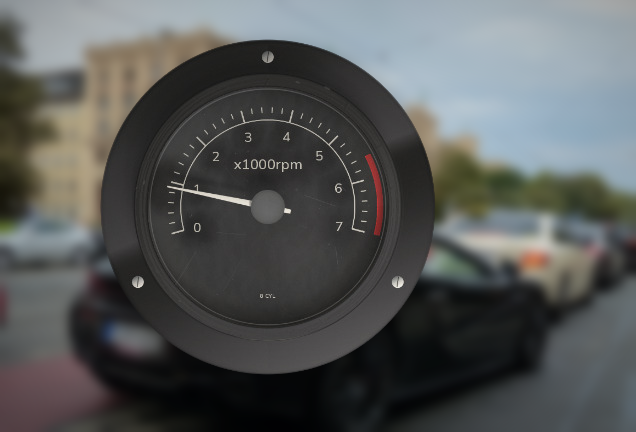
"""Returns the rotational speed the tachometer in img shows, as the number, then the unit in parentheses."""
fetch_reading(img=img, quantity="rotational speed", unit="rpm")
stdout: 900 (rpm)
